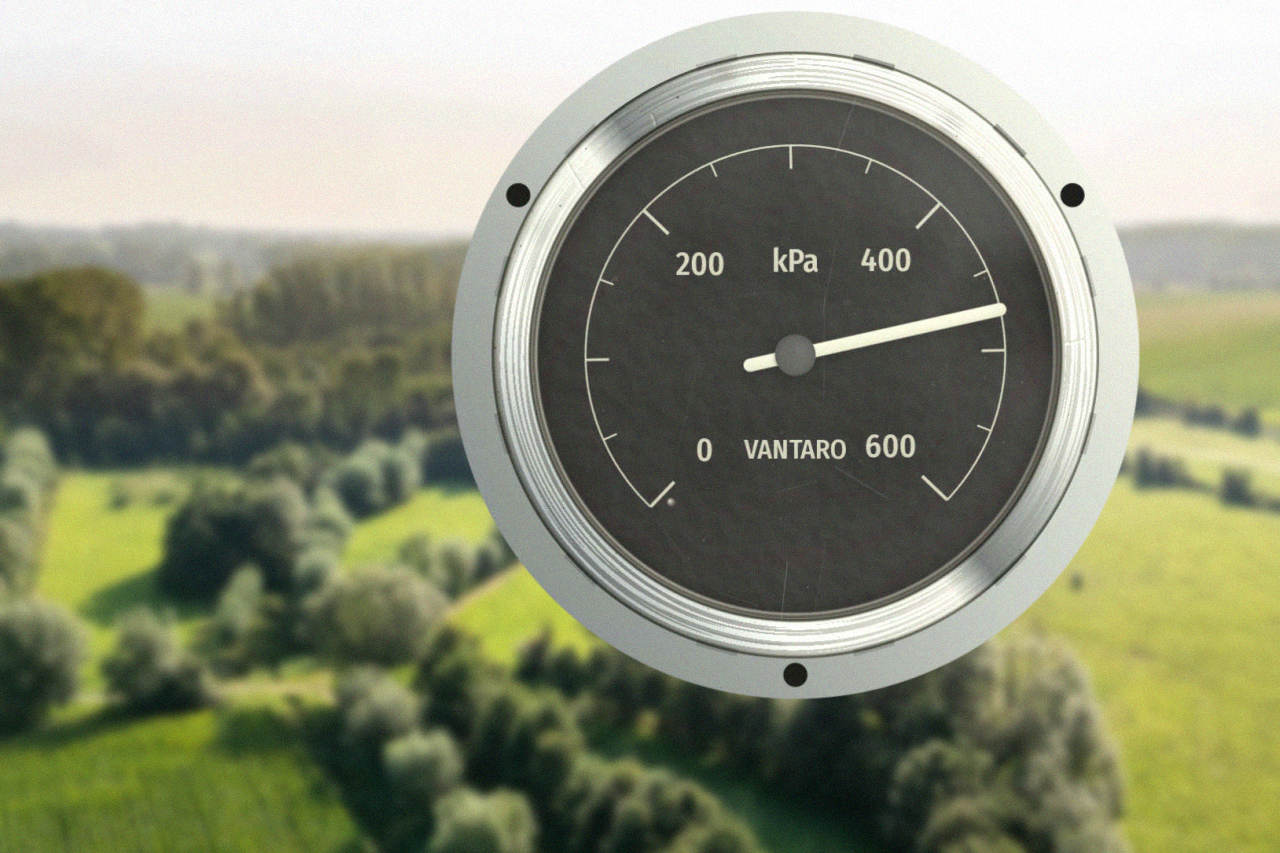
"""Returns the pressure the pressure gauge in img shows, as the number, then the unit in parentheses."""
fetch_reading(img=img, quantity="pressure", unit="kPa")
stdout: 475 (kPa)
